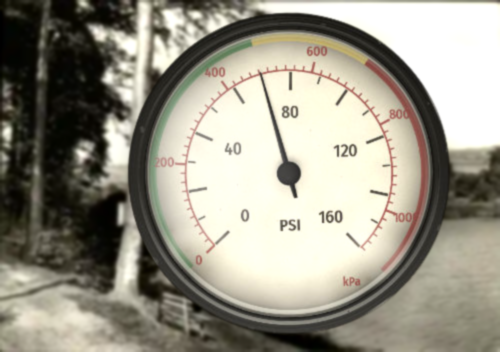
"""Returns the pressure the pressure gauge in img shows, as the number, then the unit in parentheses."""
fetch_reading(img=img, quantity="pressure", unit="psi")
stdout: 70 (psi)
